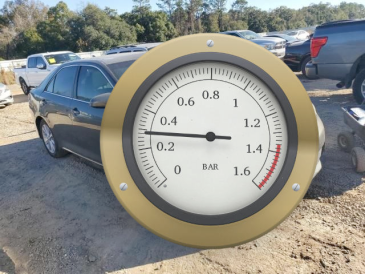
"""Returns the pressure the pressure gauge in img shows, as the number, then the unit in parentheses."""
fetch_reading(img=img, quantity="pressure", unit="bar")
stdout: 0.28 (bar)
